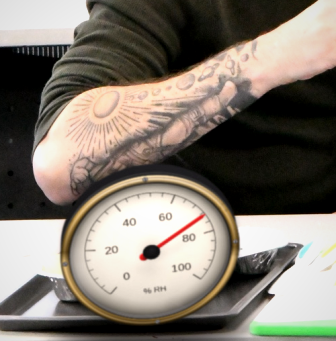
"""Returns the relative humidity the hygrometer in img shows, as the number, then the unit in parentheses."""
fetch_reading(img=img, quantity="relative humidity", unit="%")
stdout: 72 (%)
